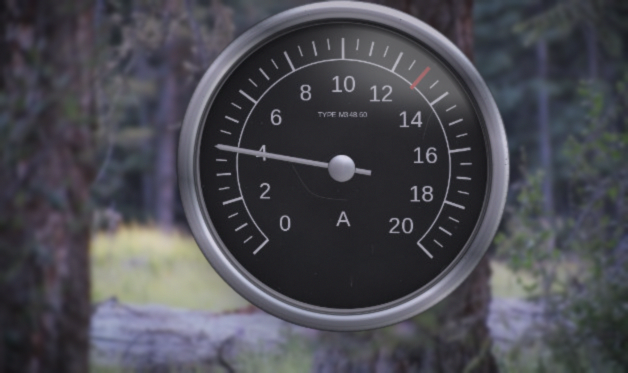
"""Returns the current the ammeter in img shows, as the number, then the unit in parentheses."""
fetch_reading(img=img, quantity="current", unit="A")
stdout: 4 (A)
